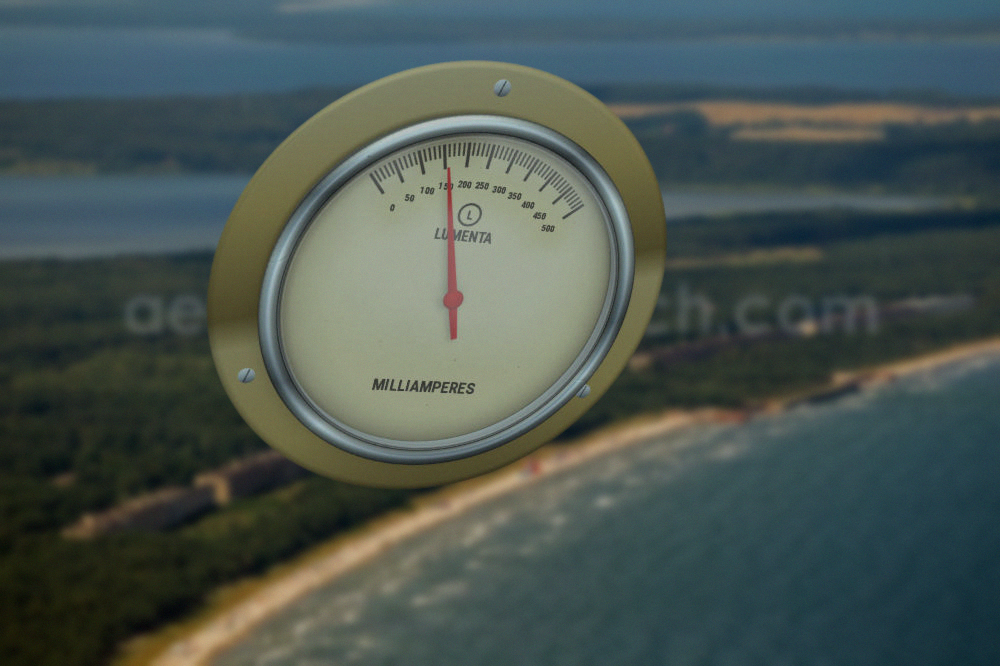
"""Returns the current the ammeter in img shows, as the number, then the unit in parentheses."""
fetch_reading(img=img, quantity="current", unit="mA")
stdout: 150 (mA)
